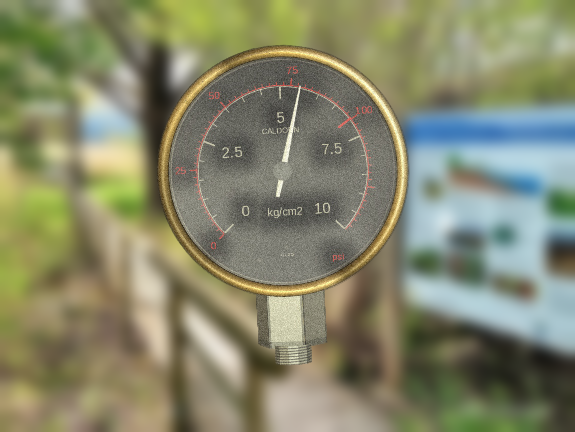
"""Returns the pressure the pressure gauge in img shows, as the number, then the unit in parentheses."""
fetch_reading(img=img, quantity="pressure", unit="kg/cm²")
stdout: 5.5 (kg/cm²)
